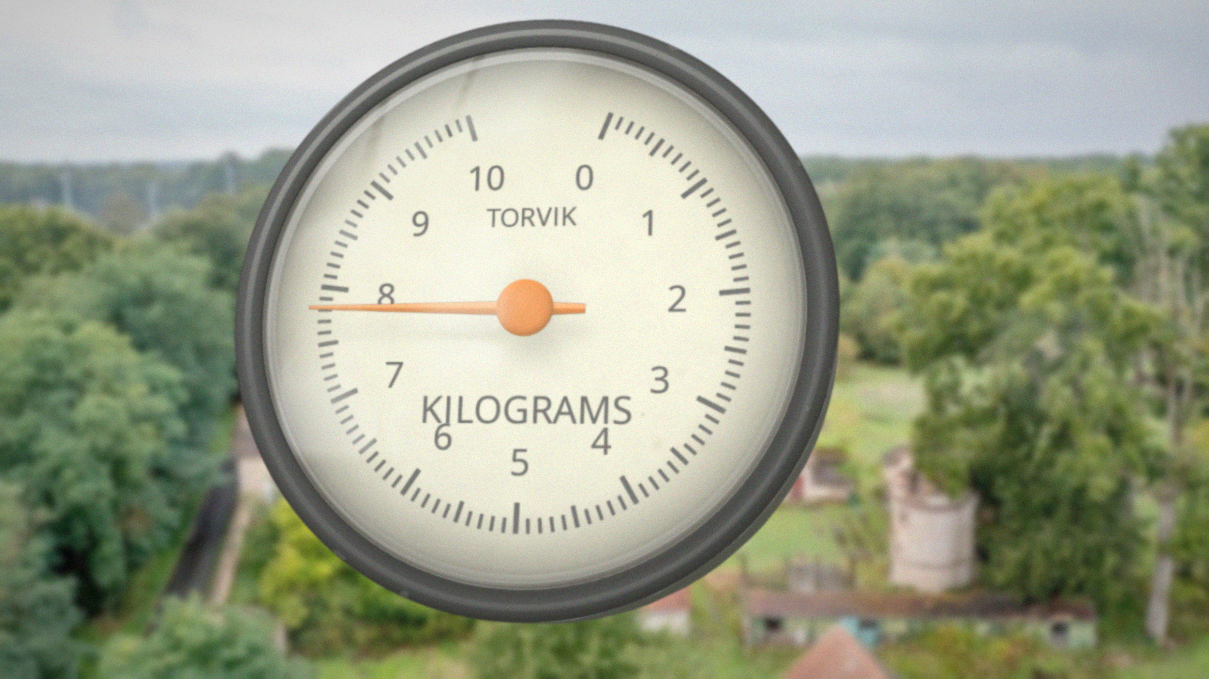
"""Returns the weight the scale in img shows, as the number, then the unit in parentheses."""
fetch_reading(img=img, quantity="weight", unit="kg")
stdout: 7.8 (kg)
